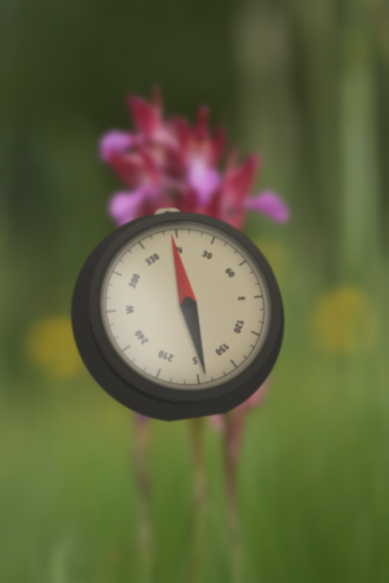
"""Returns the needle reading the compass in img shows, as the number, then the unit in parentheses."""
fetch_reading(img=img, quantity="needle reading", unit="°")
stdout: 355 (°)
